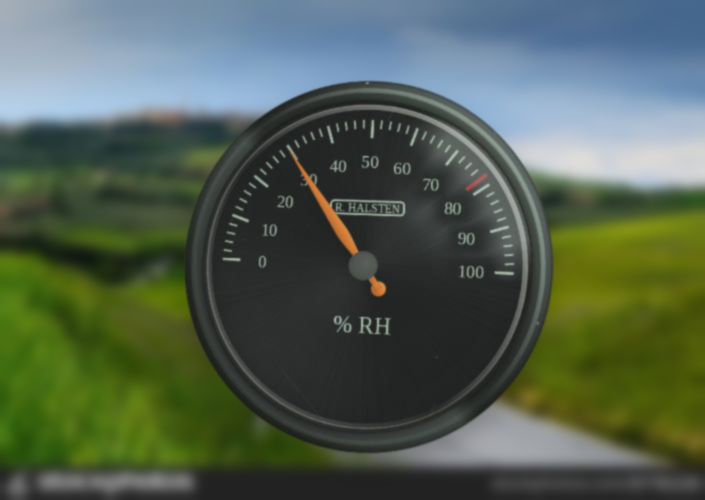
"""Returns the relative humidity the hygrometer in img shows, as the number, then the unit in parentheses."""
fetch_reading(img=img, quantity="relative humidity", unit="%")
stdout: 30 (%)
